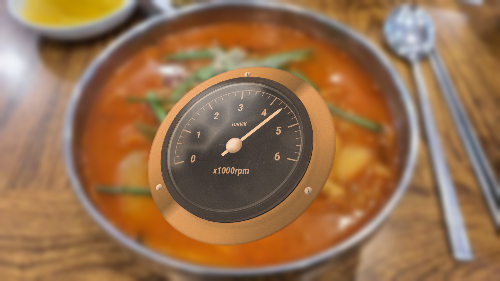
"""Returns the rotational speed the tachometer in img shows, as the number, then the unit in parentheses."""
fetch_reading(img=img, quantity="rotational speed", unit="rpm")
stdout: 4400 (rpm)
